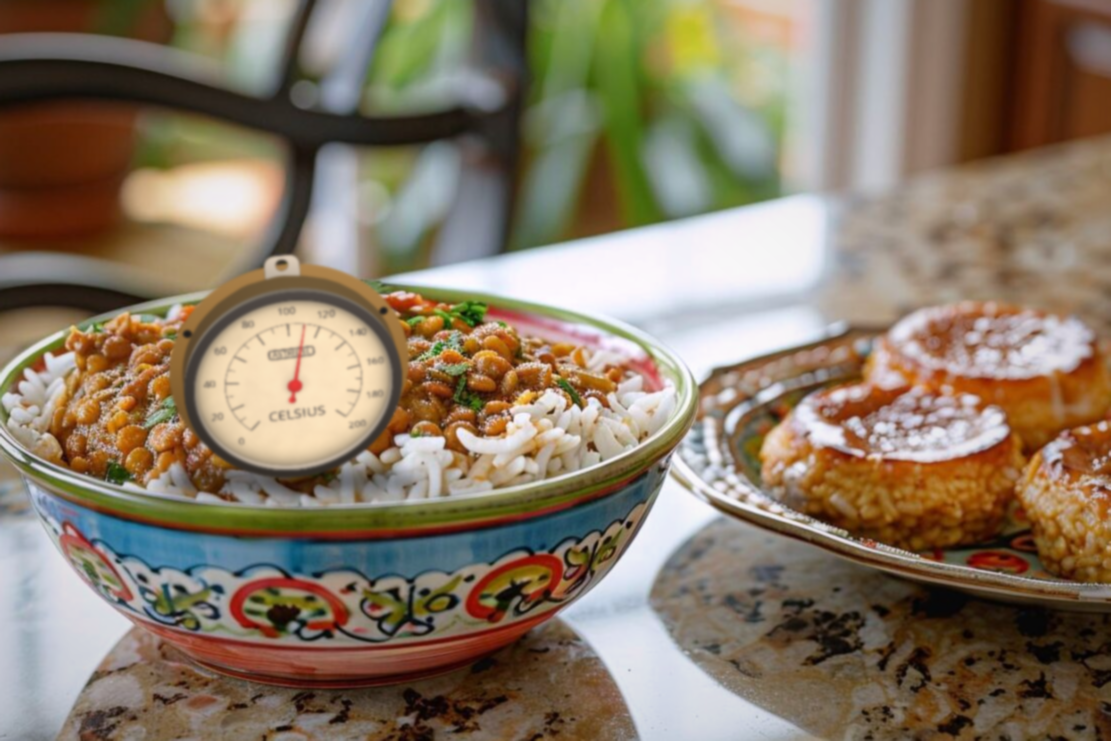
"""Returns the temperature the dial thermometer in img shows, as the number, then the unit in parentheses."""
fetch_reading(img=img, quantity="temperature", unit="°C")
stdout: 110 (°C)
